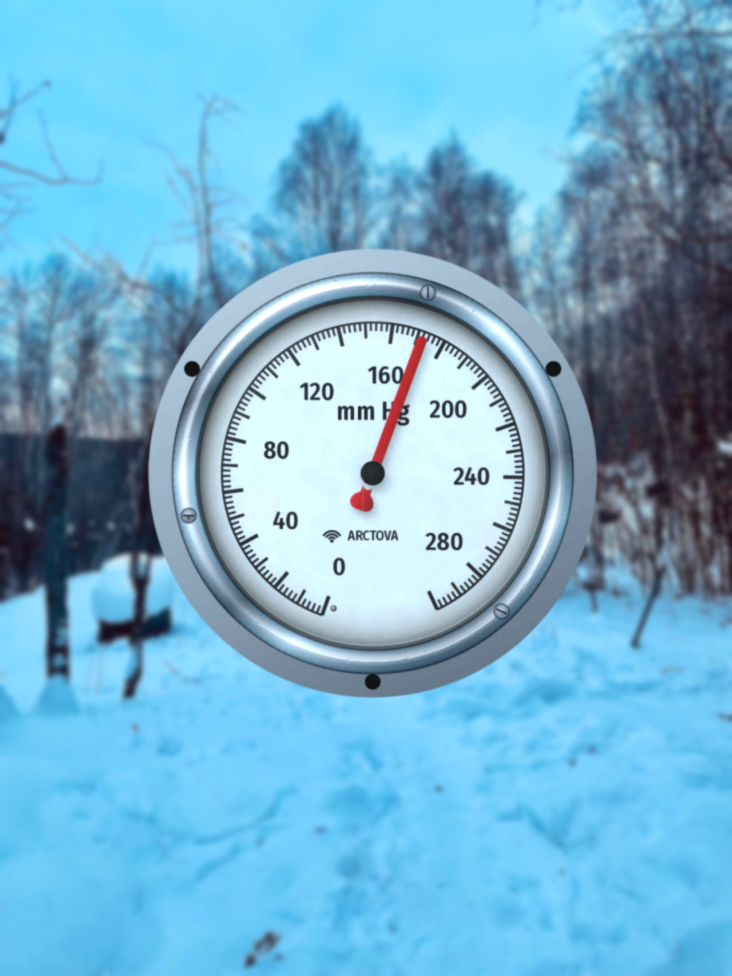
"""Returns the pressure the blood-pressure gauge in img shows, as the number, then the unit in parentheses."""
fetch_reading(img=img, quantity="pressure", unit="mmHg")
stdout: 172 (mmHg)
